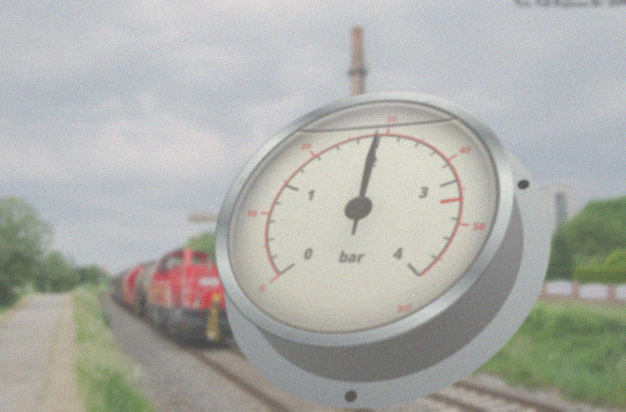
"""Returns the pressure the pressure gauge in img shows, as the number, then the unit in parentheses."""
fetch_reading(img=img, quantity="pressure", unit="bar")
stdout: 2 (bar)
